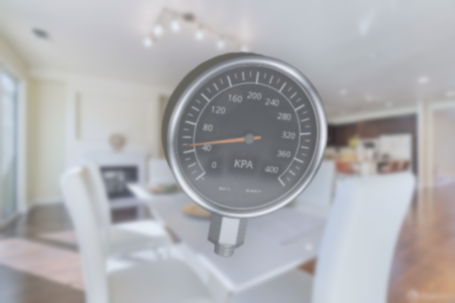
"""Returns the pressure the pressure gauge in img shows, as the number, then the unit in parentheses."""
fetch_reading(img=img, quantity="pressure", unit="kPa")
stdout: 50 (kPa)
